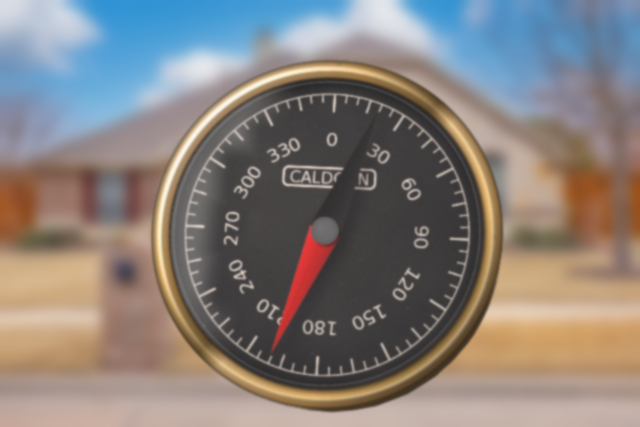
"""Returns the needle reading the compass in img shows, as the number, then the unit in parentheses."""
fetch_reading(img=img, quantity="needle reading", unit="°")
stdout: 200 (°)
